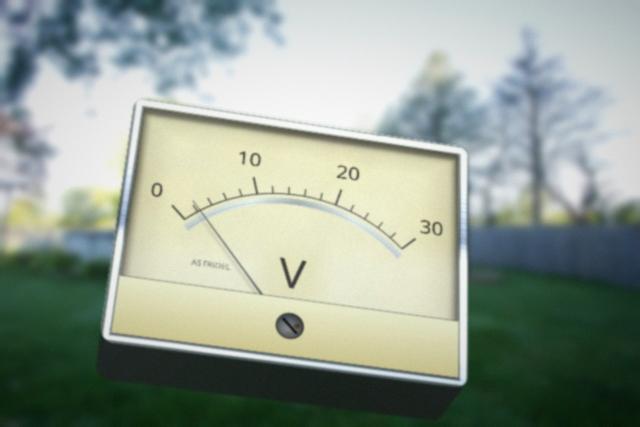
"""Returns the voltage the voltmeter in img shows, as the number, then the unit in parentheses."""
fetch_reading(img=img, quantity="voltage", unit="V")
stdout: 2 (V)
